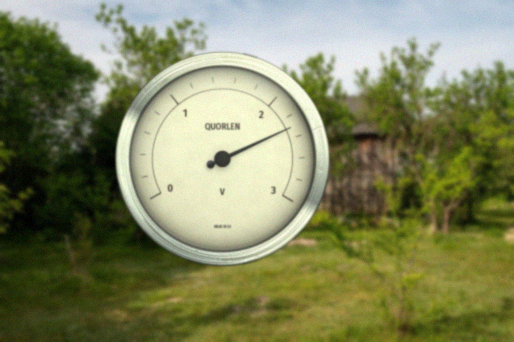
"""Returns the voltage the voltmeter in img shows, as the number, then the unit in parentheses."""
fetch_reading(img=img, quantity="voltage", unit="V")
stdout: 2.3 (V)
